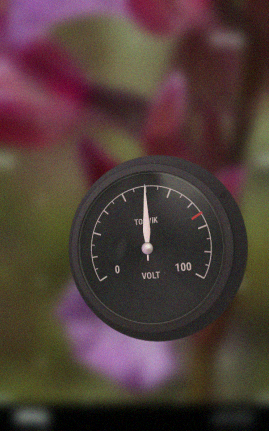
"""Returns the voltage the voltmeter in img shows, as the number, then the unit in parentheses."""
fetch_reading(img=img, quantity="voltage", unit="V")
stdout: 50 (V)
